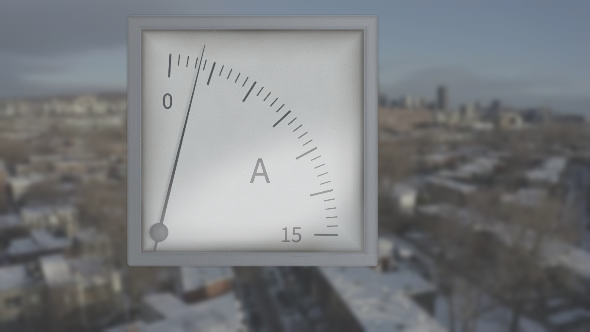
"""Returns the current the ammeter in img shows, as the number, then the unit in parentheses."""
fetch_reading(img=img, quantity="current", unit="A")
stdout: 1.75 (A)
